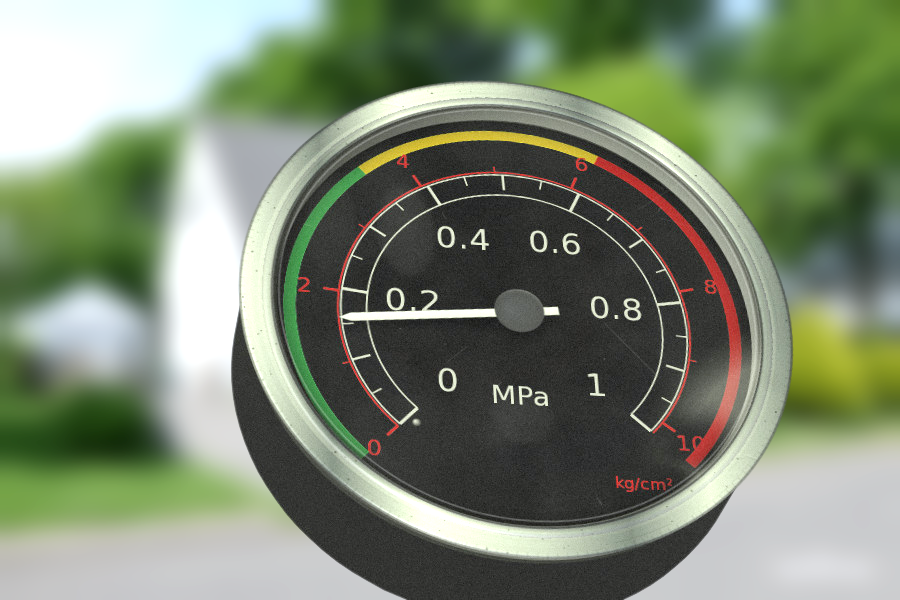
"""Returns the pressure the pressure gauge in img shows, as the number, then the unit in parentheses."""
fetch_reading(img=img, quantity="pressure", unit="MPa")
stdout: 0.15 (MPa)
